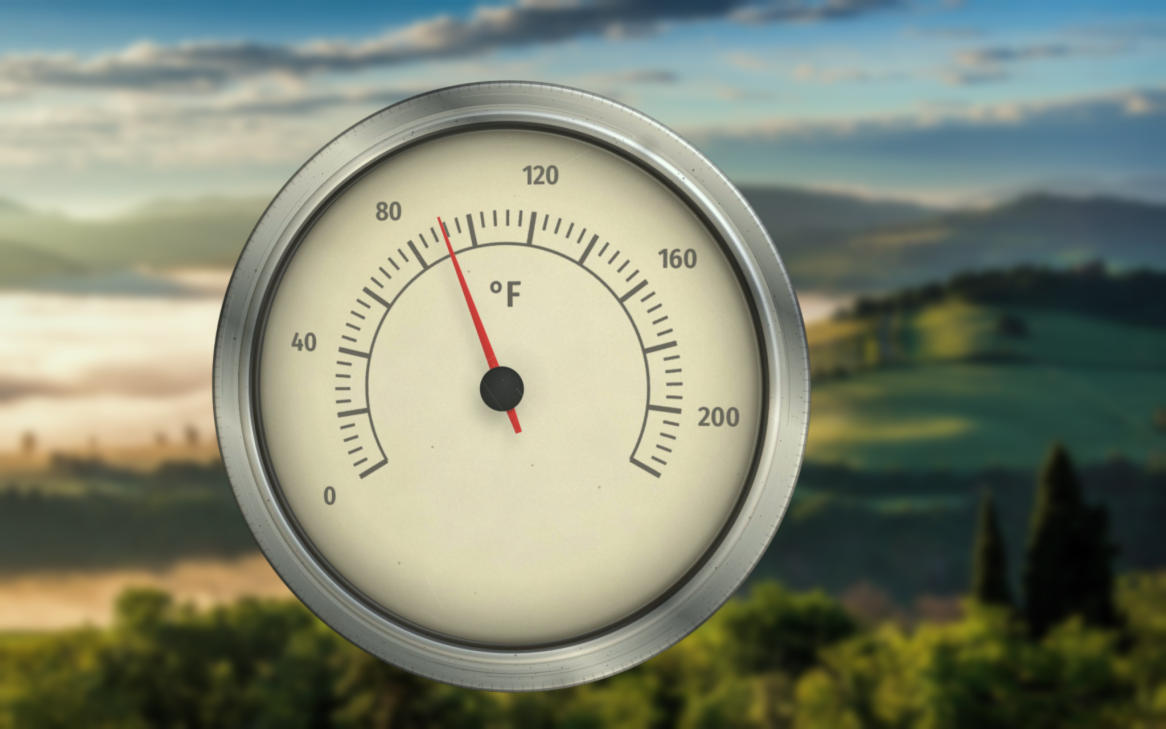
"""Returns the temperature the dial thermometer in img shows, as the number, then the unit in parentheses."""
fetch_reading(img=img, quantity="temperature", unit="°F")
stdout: 92 (°F)
